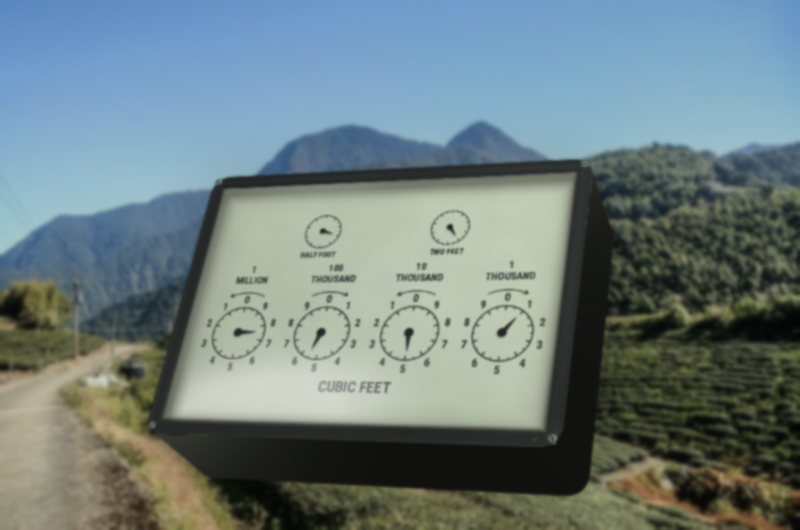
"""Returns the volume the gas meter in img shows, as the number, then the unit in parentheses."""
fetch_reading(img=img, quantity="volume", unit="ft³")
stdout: 755100 (ft³)
